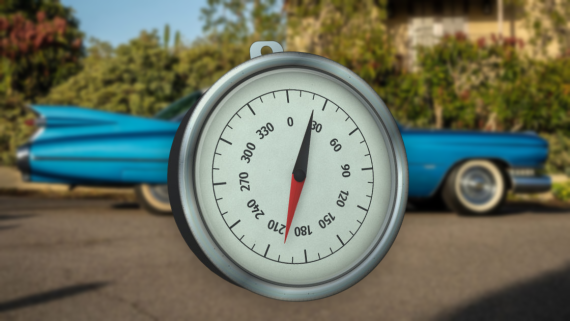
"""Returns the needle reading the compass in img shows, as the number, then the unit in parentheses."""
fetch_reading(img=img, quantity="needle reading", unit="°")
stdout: 200 (°)
